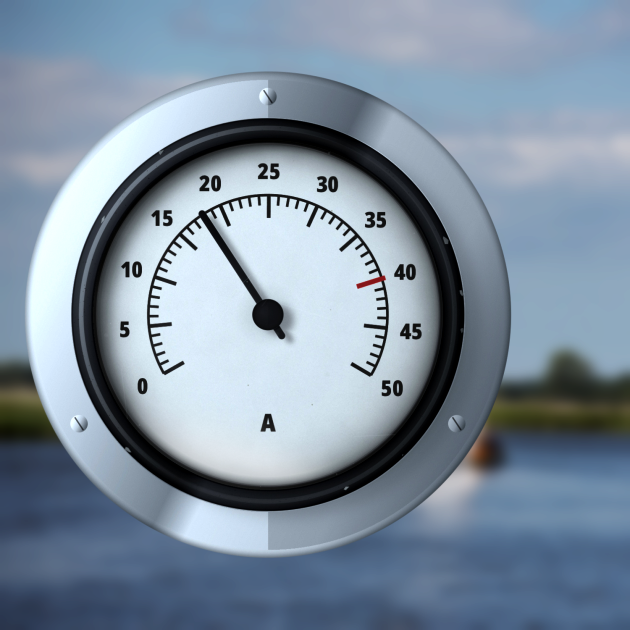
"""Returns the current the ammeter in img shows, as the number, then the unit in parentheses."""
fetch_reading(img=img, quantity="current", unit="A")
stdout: 18 (A)
